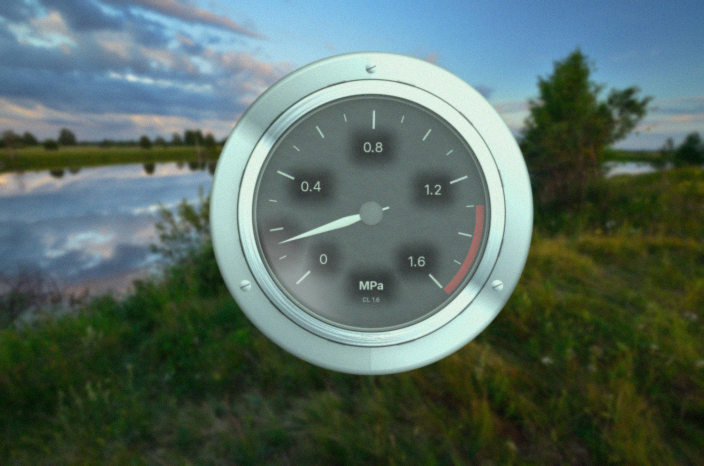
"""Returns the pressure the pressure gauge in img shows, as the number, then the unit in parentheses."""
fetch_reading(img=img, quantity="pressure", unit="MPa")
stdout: 0.15 (MPa)
